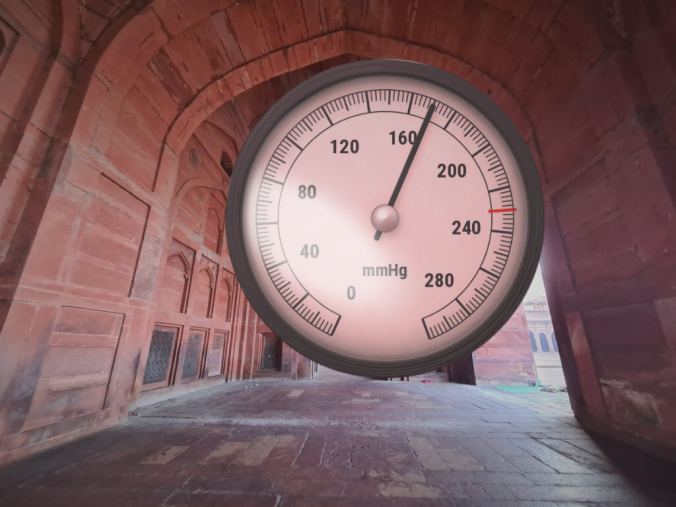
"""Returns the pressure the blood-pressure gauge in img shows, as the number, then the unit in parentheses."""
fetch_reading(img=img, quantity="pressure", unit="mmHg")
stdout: 170 (mmHg)
